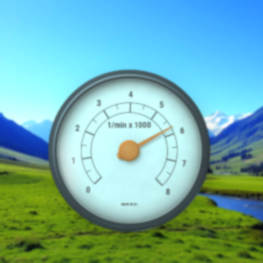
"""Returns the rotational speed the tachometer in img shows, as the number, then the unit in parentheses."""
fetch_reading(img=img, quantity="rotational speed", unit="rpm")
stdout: 5750 (rpm)
